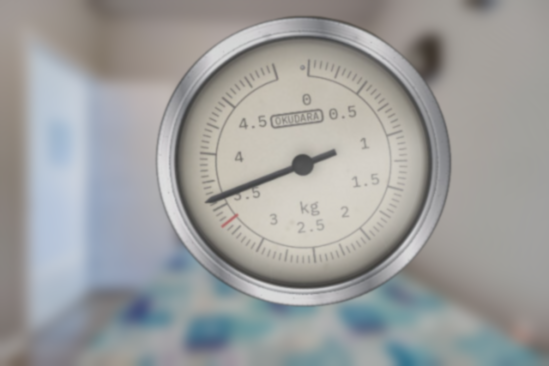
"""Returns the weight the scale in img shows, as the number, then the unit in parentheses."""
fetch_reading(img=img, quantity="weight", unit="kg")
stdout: 3.6 (kg)
